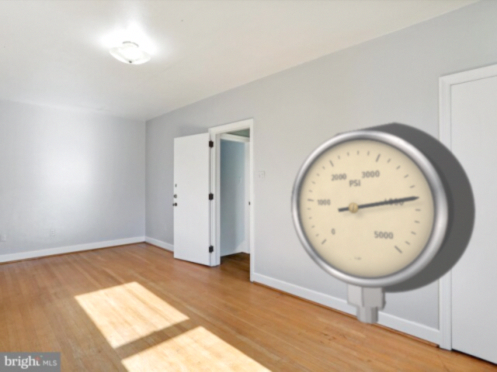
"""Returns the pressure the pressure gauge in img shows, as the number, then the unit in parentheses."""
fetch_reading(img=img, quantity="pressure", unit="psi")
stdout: 4000 (psi)
